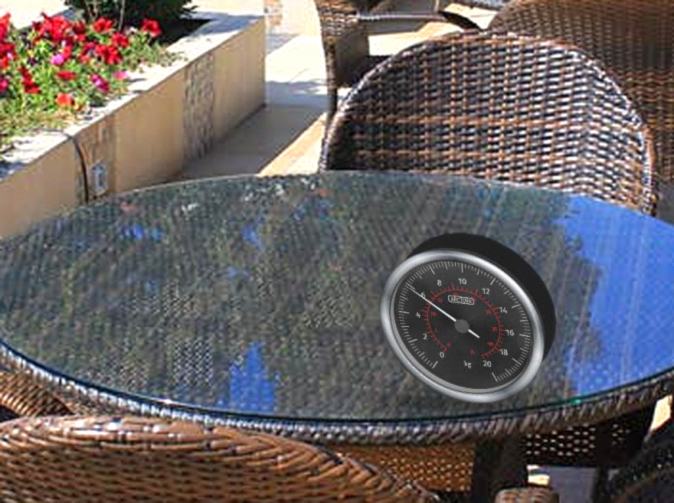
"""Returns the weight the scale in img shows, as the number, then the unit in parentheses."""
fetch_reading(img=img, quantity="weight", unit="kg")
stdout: 6 (kg)
